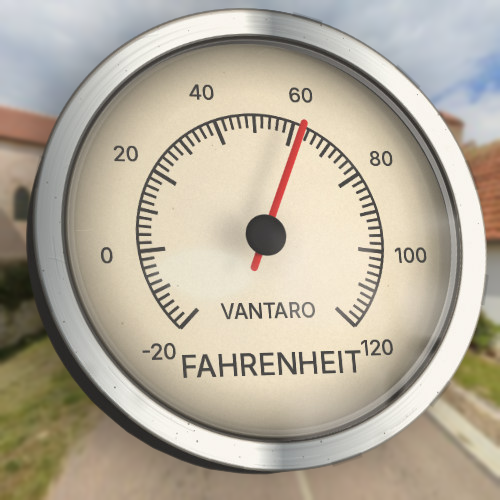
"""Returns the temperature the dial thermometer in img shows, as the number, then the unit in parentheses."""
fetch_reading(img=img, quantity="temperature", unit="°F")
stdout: 62 (°F)
